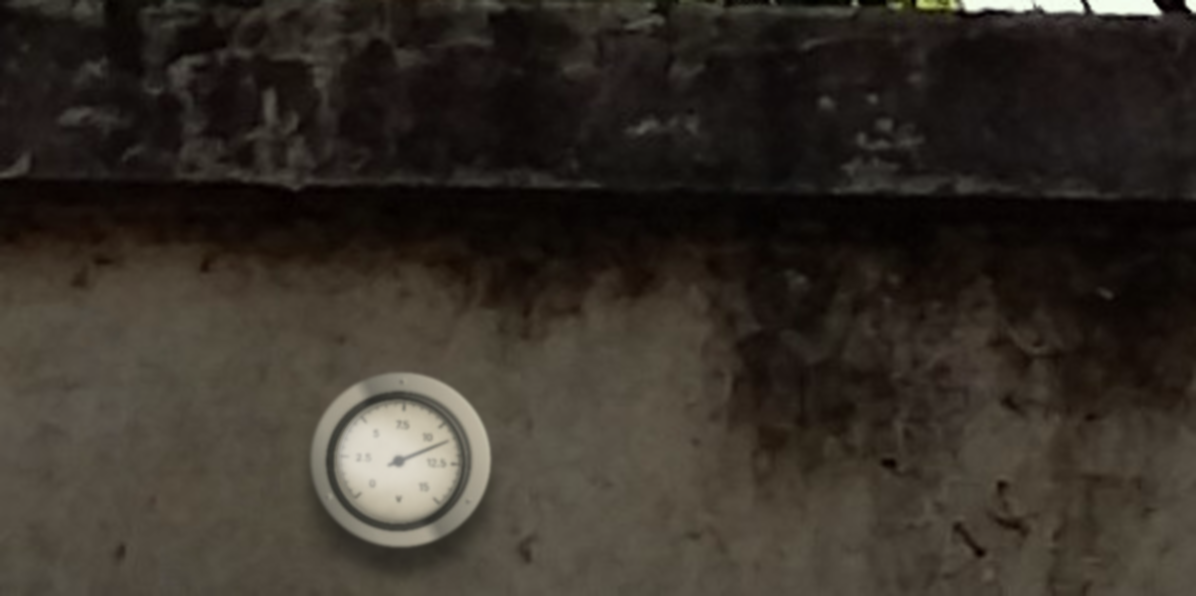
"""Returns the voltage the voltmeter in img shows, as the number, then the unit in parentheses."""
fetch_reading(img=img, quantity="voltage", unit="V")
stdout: 11 (V)
